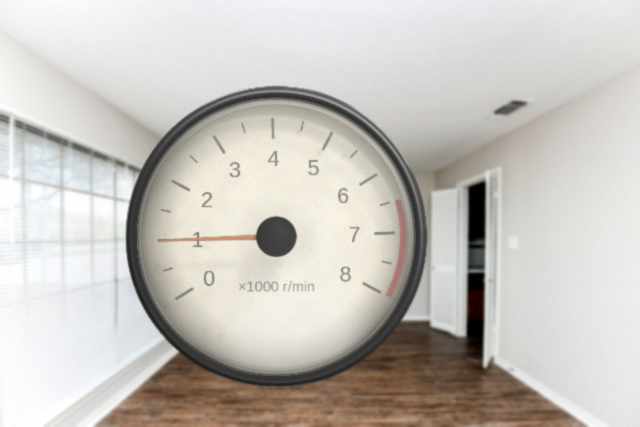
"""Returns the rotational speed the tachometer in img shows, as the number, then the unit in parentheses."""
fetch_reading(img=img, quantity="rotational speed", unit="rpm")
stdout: 1000 (rpm)
